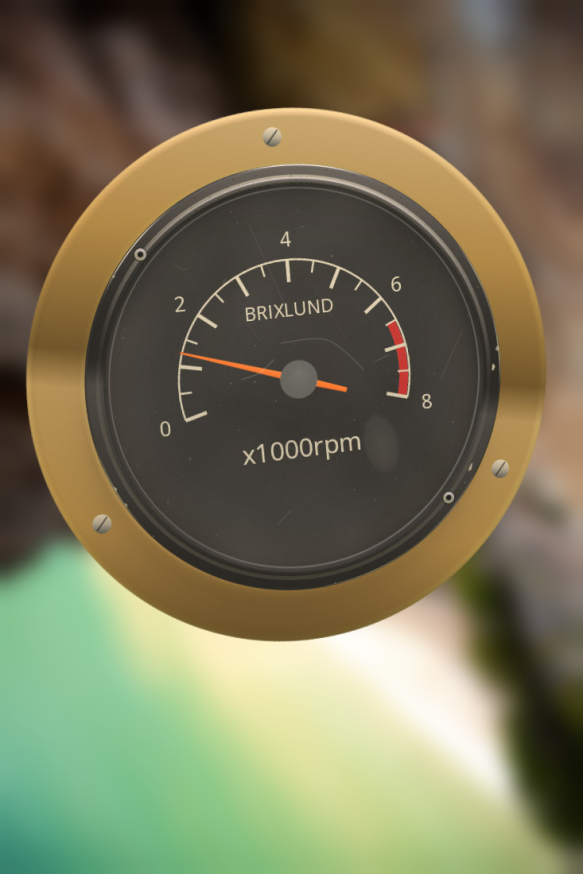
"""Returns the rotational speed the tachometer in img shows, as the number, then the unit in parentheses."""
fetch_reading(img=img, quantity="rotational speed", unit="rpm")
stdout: 1250 (rpm)
